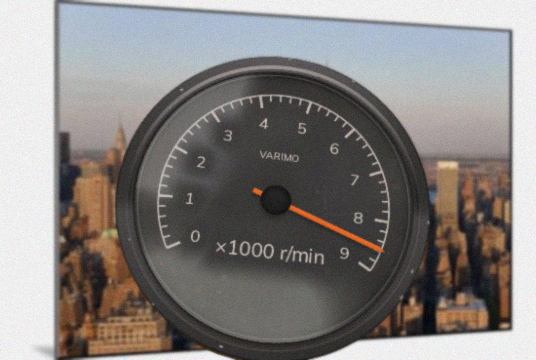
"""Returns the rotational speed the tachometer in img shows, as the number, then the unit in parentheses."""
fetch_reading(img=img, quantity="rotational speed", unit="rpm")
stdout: 8600 (rpm)
